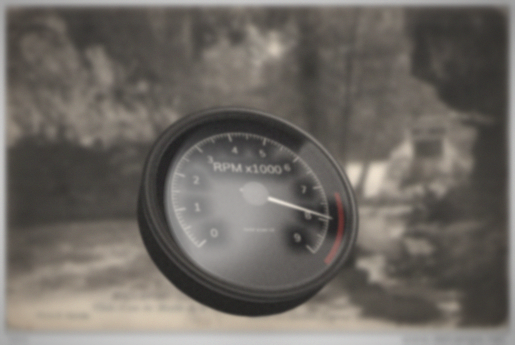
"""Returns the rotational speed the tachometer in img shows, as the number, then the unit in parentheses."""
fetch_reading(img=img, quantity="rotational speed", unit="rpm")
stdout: 8000 (rpm)
